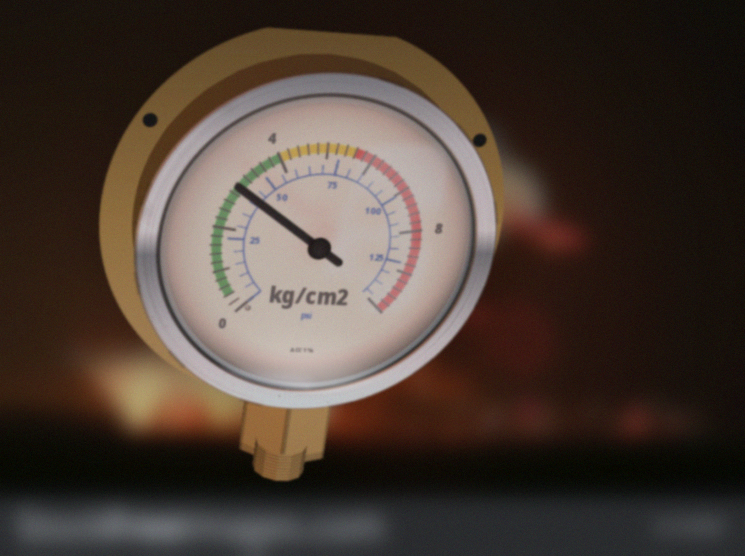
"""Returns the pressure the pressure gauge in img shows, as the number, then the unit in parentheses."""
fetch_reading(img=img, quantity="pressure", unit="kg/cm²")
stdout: 3 (kg/cm²)
